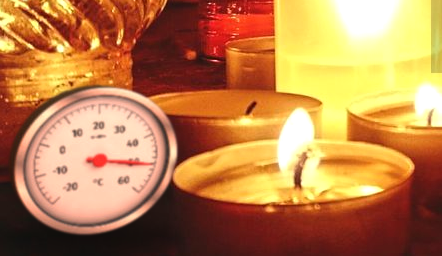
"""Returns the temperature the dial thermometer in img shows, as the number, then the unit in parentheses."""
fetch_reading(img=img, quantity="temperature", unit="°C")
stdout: 50 (°C)
